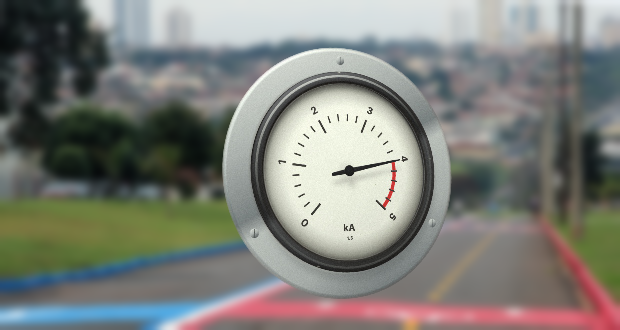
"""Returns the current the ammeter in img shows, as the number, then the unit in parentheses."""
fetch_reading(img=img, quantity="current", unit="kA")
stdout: 4 (kA)
